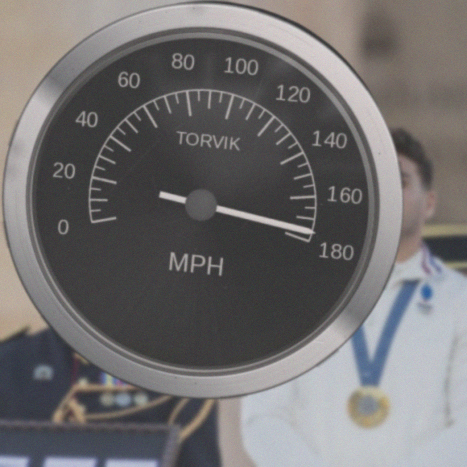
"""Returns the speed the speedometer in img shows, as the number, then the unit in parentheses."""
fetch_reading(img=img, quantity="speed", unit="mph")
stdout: 175 (mph)
